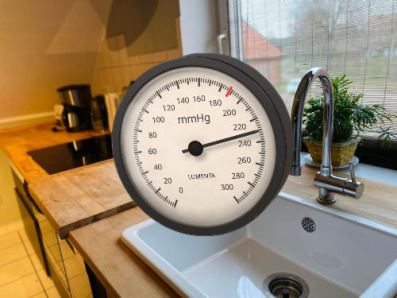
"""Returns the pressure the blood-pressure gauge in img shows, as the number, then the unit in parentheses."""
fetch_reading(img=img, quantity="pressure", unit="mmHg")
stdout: 230 (mmHg)
